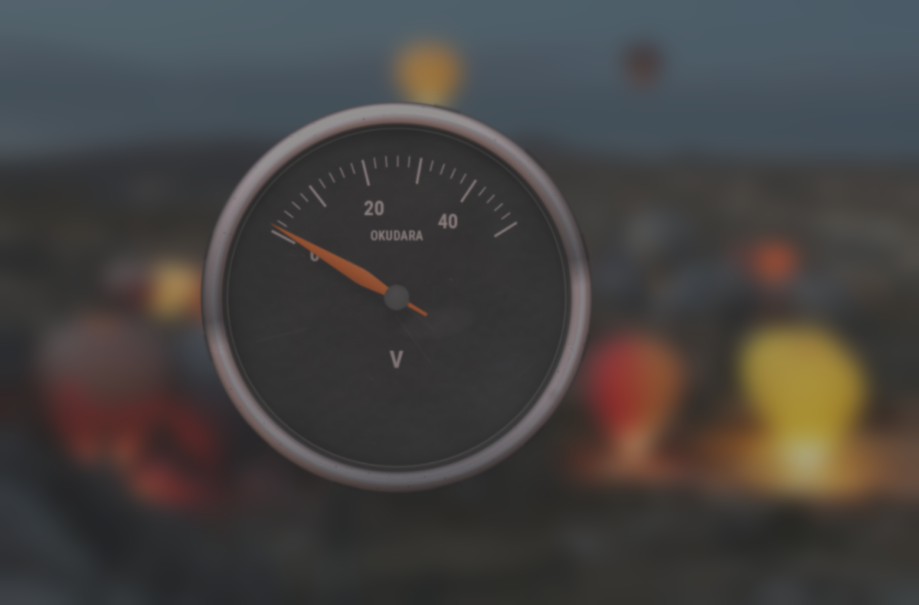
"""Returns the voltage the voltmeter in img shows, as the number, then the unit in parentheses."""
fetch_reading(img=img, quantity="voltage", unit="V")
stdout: 1 (V)
